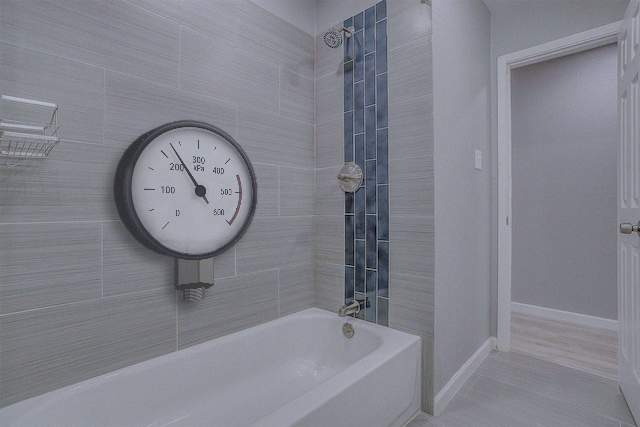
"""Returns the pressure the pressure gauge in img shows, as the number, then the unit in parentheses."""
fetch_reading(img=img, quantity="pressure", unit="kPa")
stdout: 225 (kPa)
